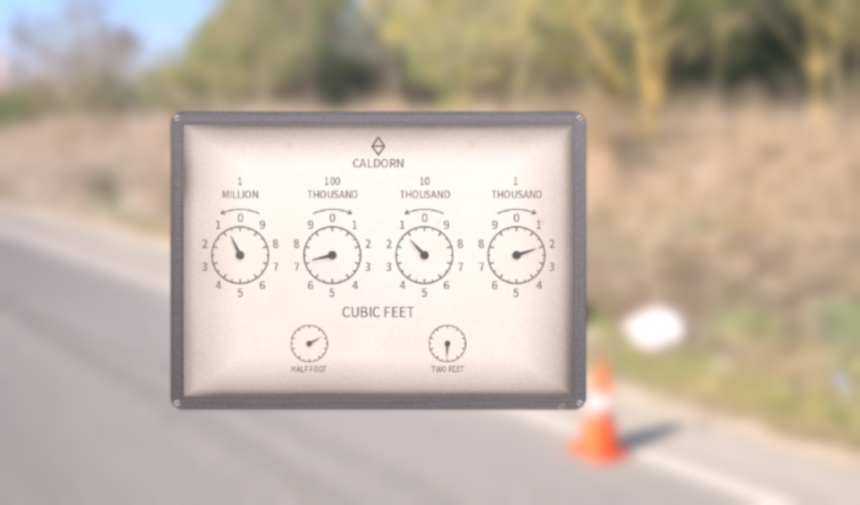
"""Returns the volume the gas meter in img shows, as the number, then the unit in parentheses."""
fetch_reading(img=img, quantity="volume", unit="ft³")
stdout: 71200 (ft³)
